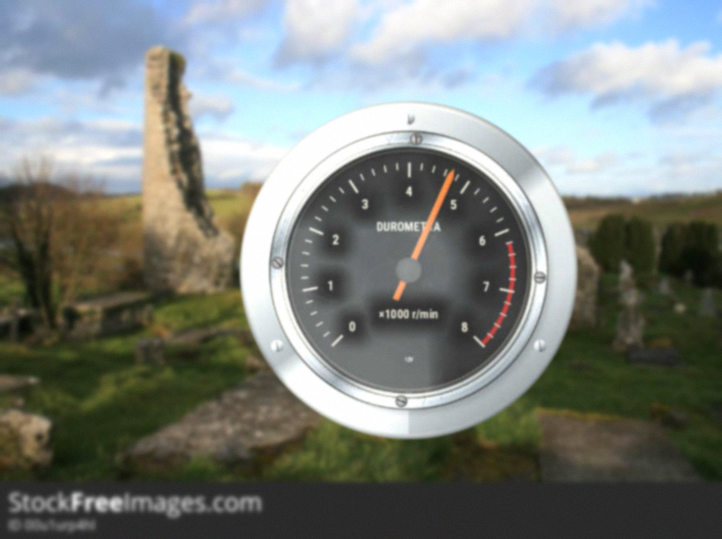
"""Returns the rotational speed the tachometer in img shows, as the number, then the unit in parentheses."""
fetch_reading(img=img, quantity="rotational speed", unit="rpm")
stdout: 4700 (rpm)
